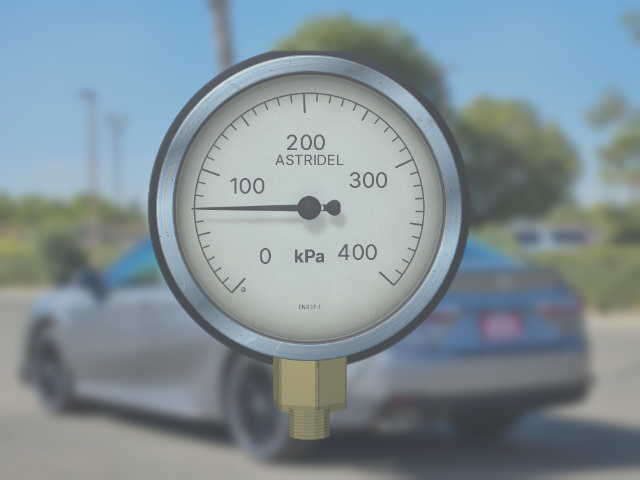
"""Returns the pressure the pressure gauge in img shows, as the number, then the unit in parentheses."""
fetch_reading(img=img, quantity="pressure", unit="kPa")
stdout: 70 (kPa)
